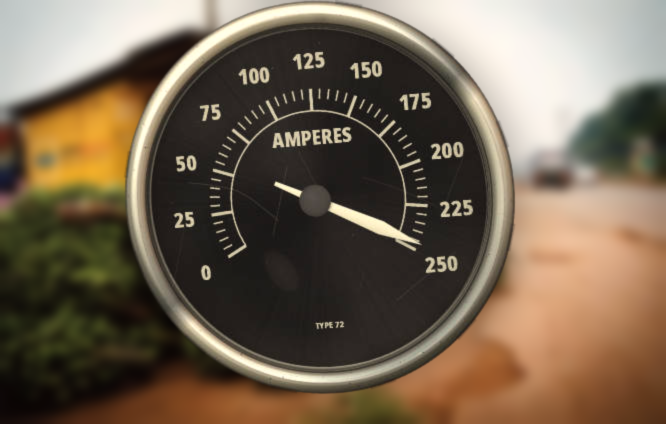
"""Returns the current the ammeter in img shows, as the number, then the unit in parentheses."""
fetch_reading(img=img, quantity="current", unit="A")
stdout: 245 (A)
